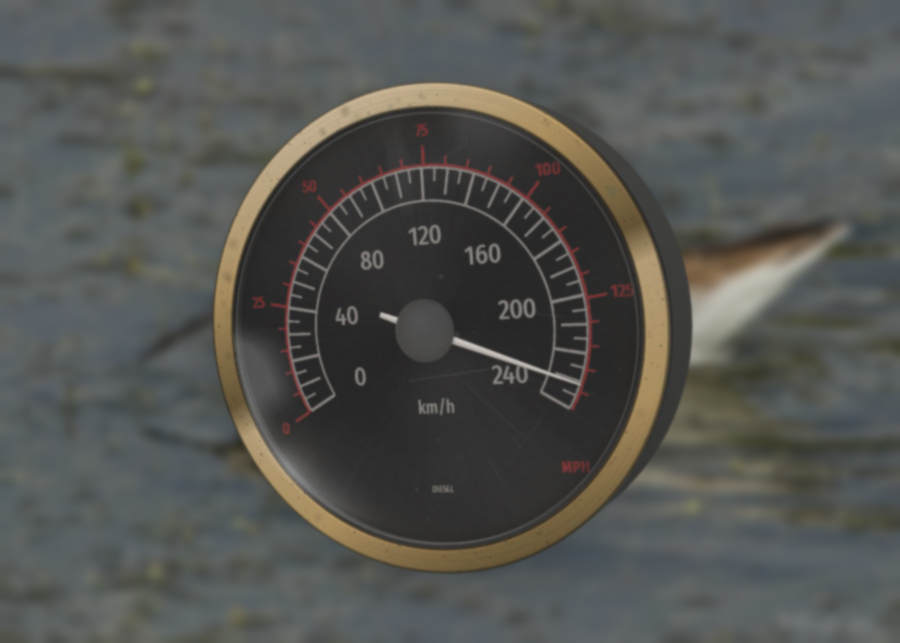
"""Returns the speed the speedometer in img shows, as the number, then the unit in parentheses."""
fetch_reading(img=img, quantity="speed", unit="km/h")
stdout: 230 (km/h)
